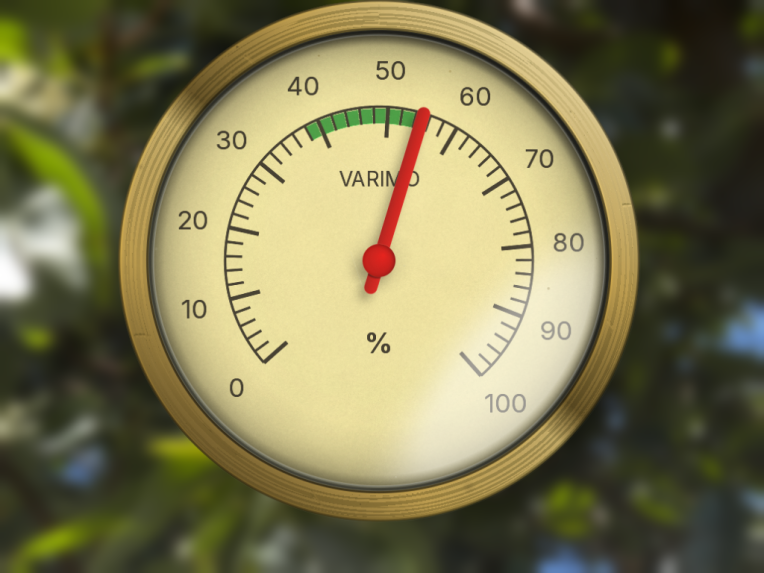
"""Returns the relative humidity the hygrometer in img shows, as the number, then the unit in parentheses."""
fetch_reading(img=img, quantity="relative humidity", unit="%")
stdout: 55 (%)
